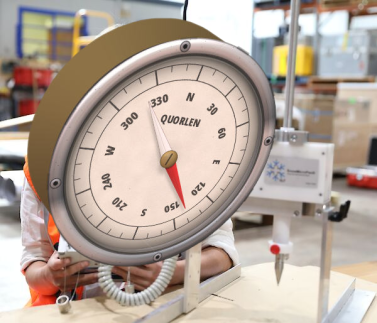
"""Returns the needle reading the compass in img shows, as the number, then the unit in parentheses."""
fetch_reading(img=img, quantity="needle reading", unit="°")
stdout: 140 (°)
